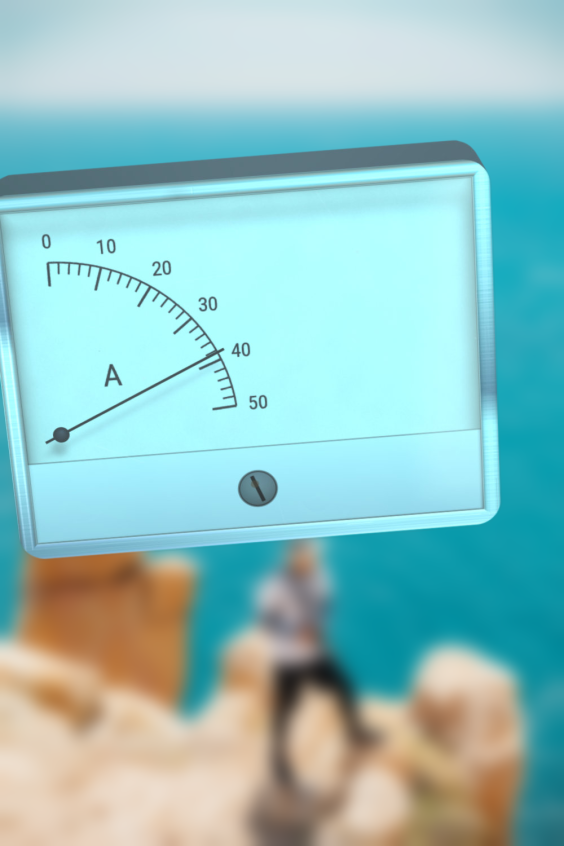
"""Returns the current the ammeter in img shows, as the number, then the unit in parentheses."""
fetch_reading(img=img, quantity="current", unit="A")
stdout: 38 (A)
